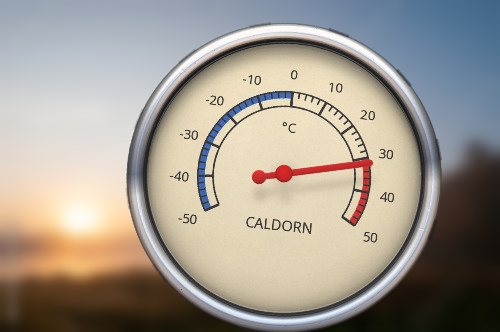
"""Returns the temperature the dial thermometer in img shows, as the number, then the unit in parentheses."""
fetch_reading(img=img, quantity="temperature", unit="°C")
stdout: 32 (°C)
